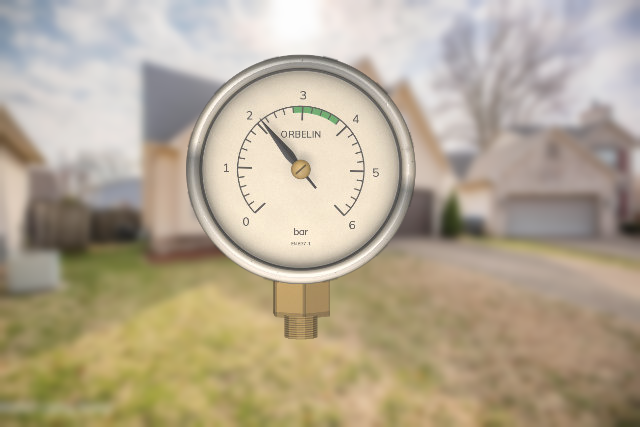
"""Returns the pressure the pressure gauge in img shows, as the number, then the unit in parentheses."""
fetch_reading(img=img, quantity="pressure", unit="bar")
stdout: 2.1 (bar)
